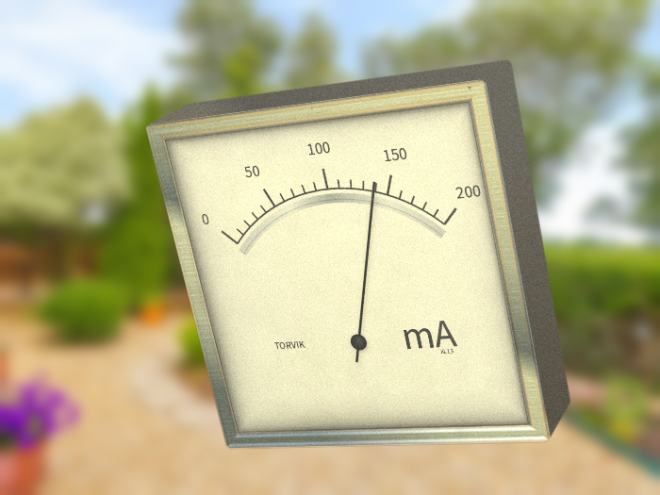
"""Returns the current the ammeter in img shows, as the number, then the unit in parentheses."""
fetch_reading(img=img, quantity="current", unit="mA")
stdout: 140 (mA)
